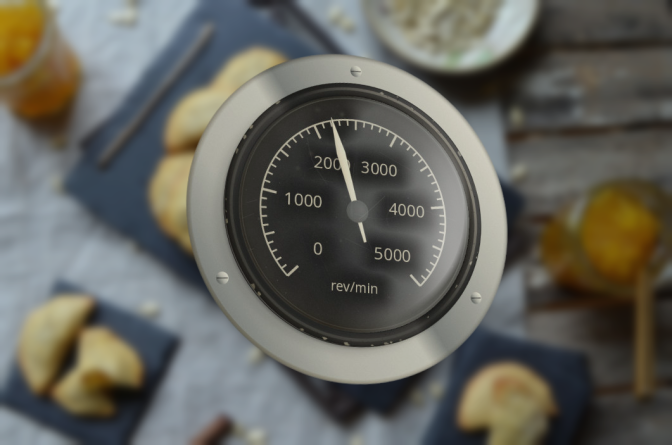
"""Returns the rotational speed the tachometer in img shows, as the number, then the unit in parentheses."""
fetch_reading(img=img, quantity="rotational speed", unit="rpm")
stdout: 2200 (rpm)
